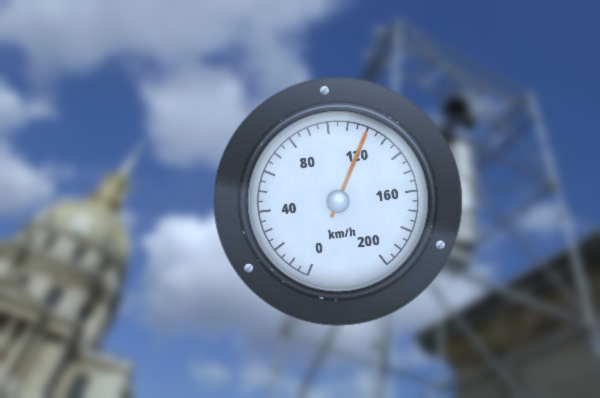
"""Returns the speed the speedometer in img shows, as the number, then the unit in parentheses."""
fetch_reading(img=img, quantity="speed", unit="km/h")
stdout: 120 (km/h)
